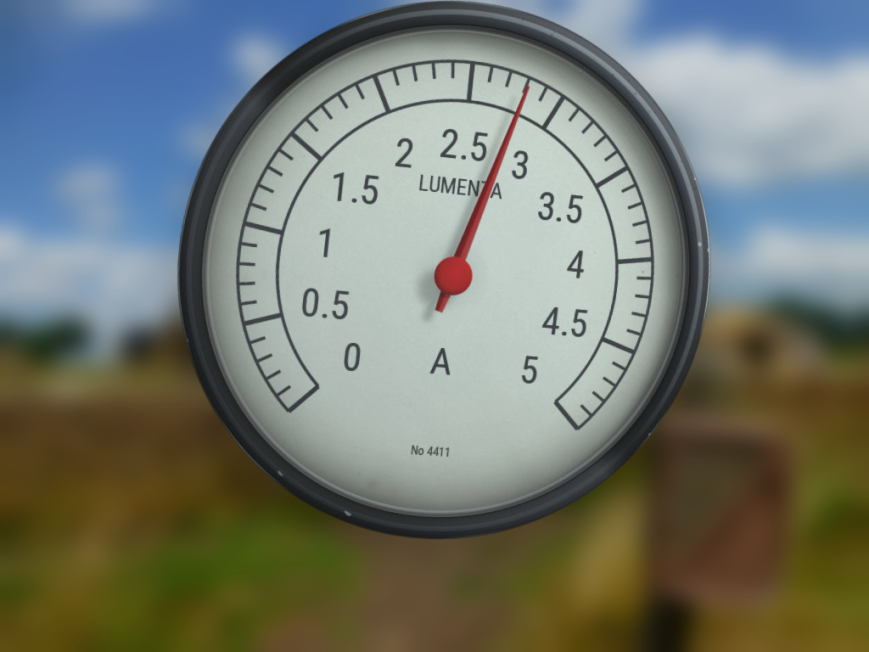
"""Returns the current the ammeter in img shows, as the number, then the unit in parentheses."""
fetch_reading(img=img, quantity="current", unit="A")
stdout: 2.8 (A)
